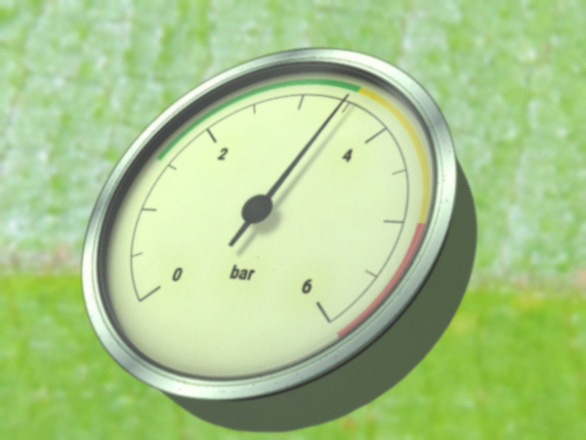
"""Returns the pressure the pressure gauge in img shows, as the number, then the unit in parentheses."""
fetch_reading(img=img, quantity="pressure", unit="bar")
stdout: 3.5 (bar)
